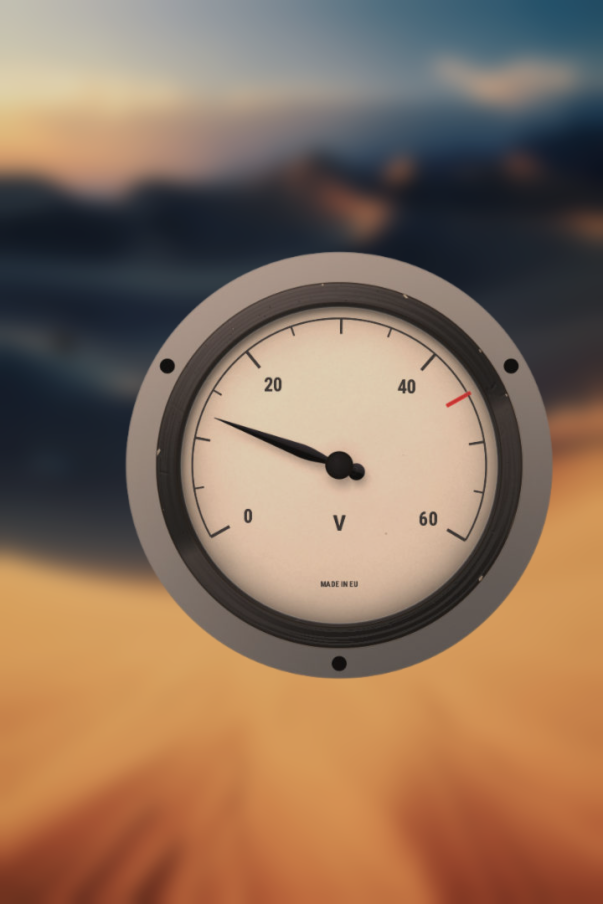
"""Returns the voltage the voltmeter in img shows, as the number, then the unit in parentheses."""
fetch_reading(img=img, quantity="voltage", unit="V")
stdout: 12.5 (V)
